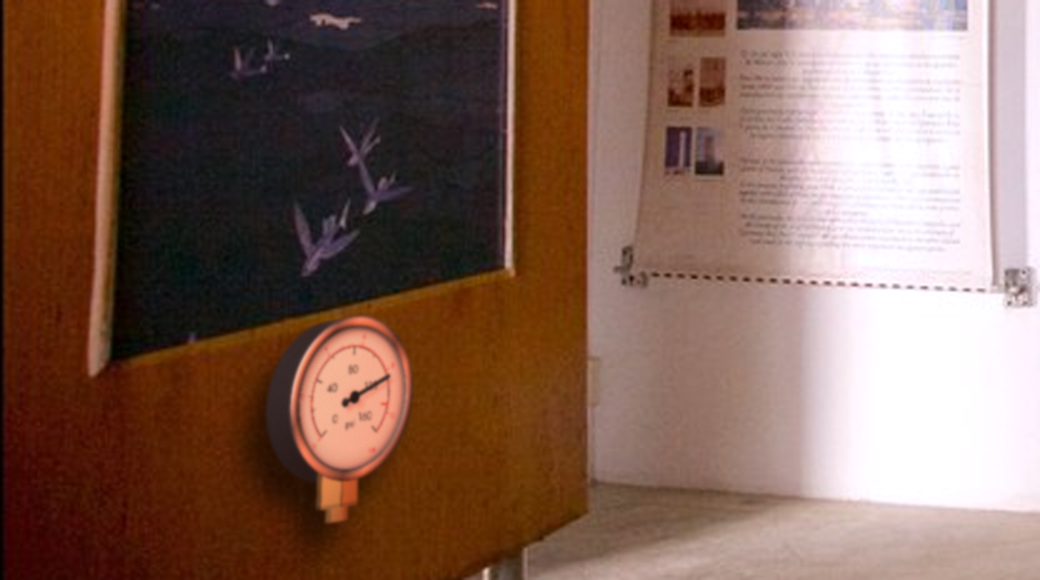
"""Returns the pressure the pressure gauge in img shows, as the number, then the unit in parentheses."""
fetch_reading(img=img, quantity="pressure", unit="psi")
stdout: 120 (psi)
